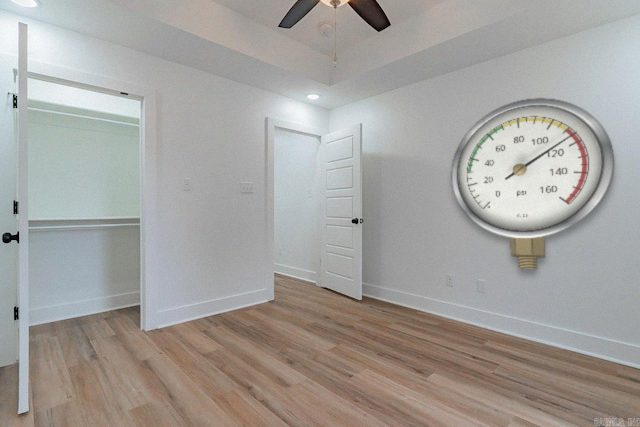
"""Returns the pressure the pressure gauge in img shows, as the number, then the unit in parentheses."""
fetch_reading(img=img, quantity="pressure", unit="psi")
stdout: 115 (psi)
